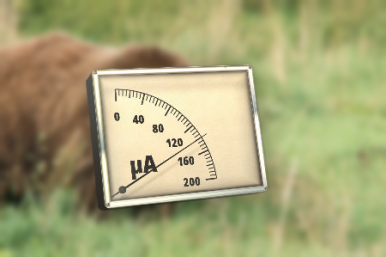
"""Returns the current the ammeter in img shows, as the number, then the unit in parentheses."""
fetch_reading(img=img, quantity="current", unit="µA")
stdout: 140 (µA)
